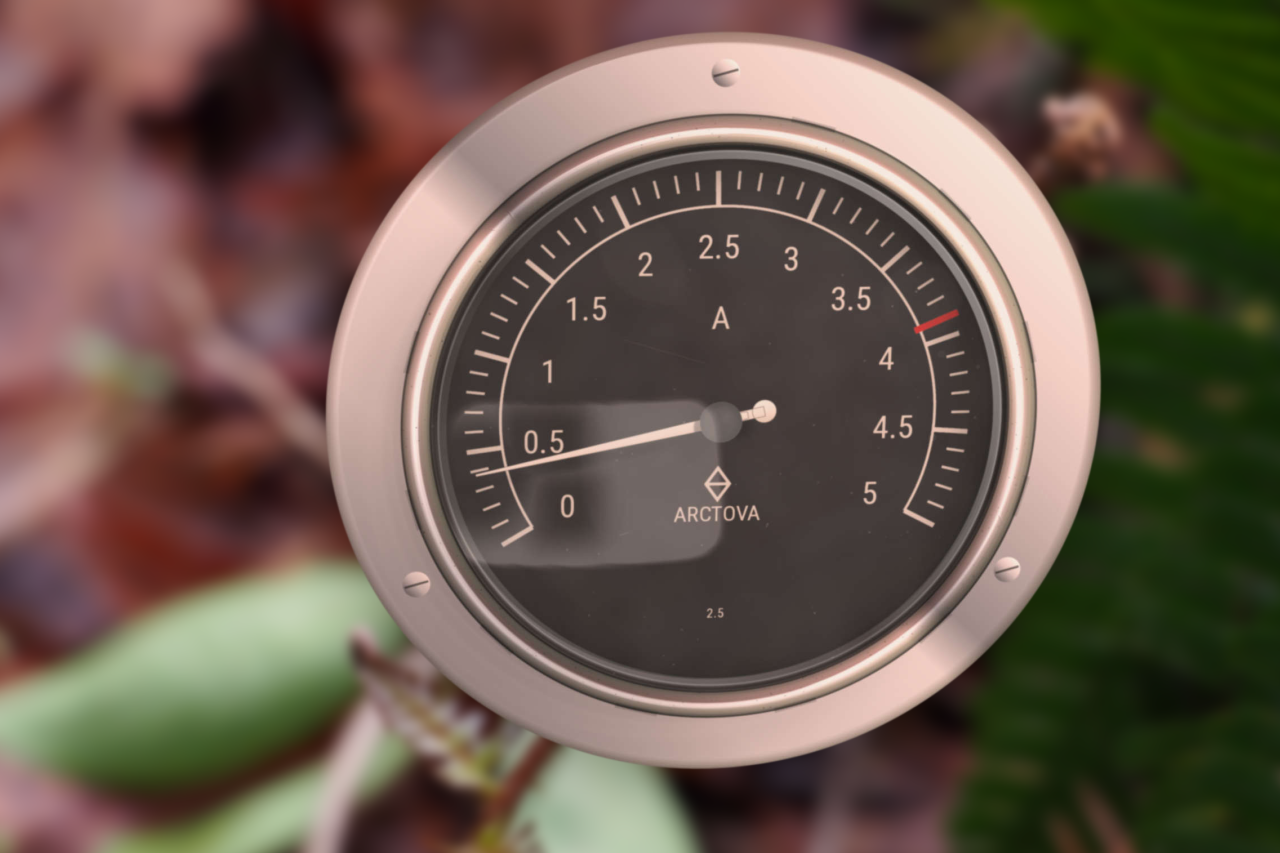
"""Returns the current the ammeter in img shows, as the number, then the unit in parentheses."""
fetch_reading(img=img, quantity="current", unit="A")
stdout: 0.4 (A)
